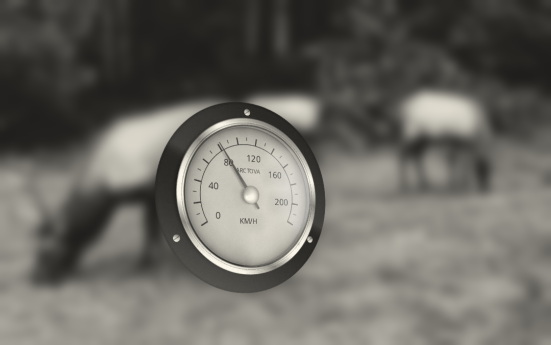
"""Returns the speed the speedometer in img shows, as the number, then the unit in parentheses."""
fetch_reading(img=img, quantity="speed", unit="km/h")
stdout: 80 (km/h)
